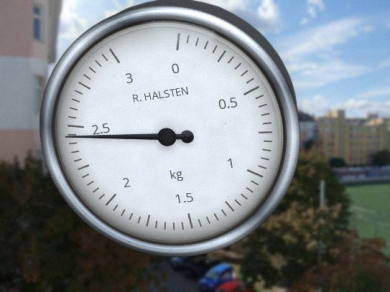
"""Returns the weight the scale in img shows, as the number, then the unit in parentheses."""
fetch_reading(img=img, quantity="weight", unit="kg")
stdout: 2.45 (kg)
